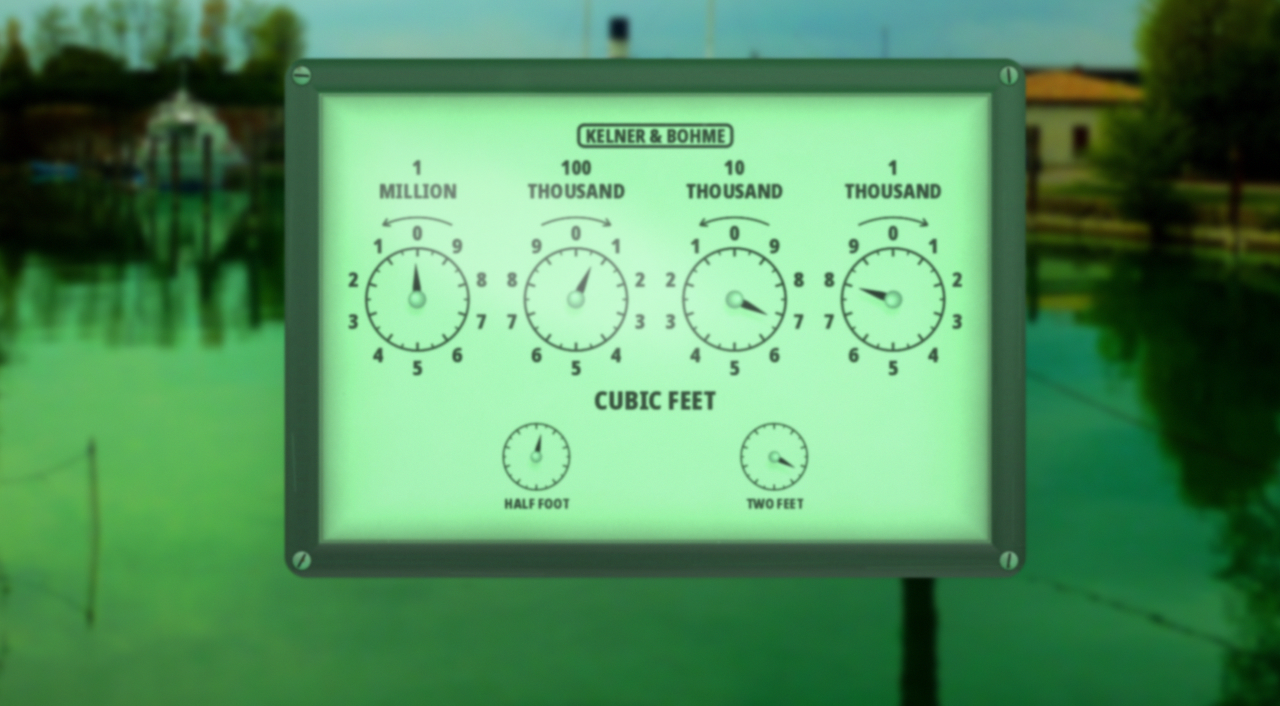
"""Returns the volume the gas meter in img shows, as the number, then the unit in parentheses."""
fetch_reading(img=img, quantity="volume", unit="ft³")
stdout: 6800 (ft³)
